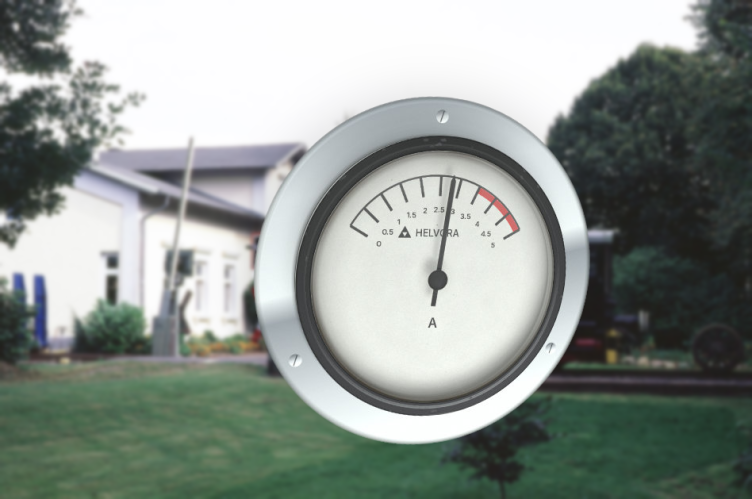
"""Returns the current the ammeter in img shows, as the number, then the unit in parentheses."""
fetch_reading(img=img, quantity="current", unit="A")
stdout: 2.75 (A)
